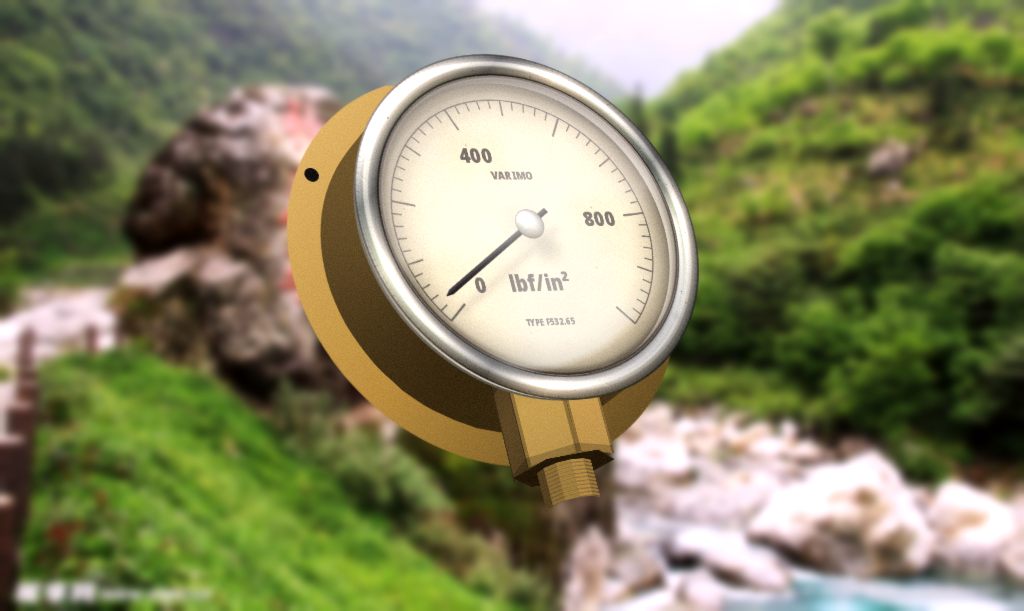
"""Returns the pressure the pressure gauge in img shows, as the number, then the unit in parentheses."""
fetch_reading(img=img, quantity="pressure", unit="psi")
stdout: 30 (psi)
